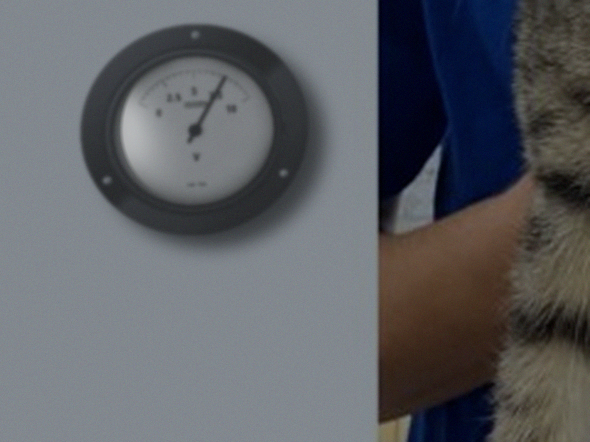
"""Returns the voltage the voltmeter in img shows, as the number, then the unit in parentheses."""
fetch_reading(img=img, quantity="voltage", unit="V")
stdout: 7.5 (V)
